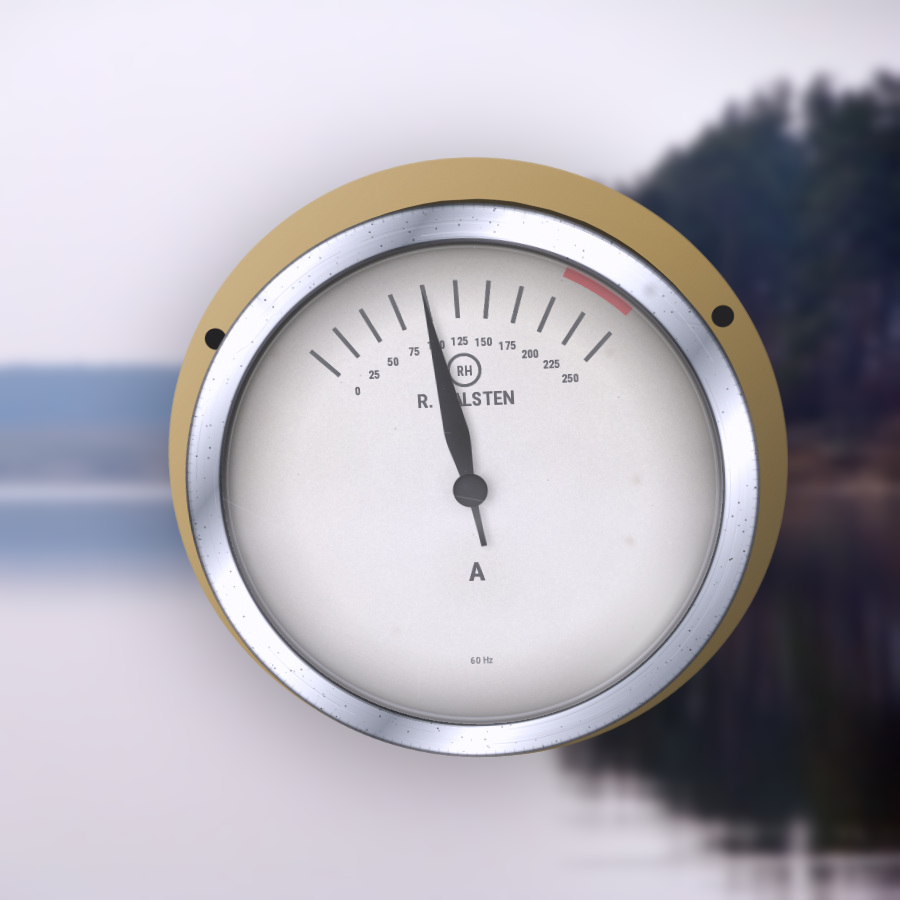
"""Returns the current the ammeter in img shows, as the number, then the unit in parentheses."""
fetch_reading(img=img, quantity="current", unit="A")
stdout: 100 (A)
